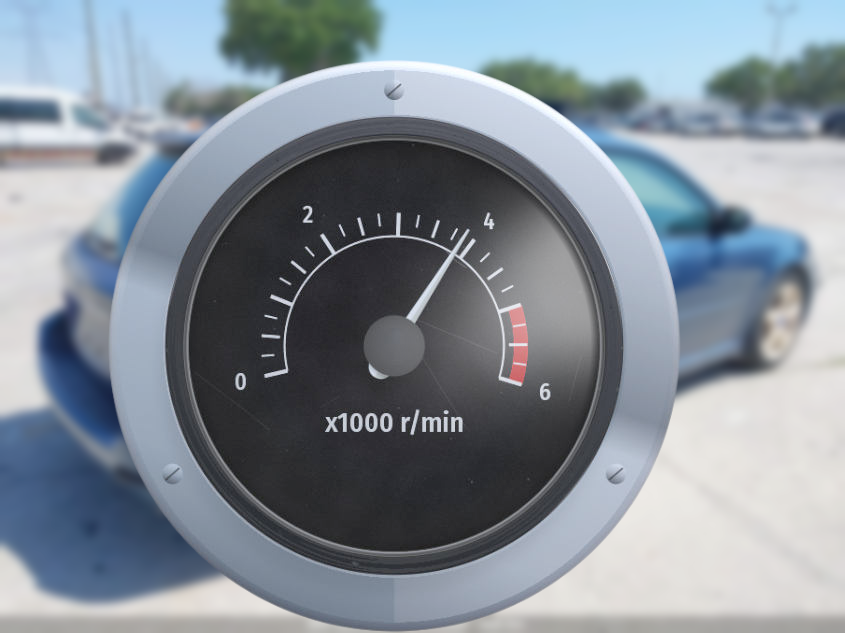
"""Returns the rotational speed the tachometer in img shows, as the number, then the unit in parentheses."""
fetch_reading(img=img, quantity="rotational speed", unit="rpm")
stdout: 3875 (rpm)
